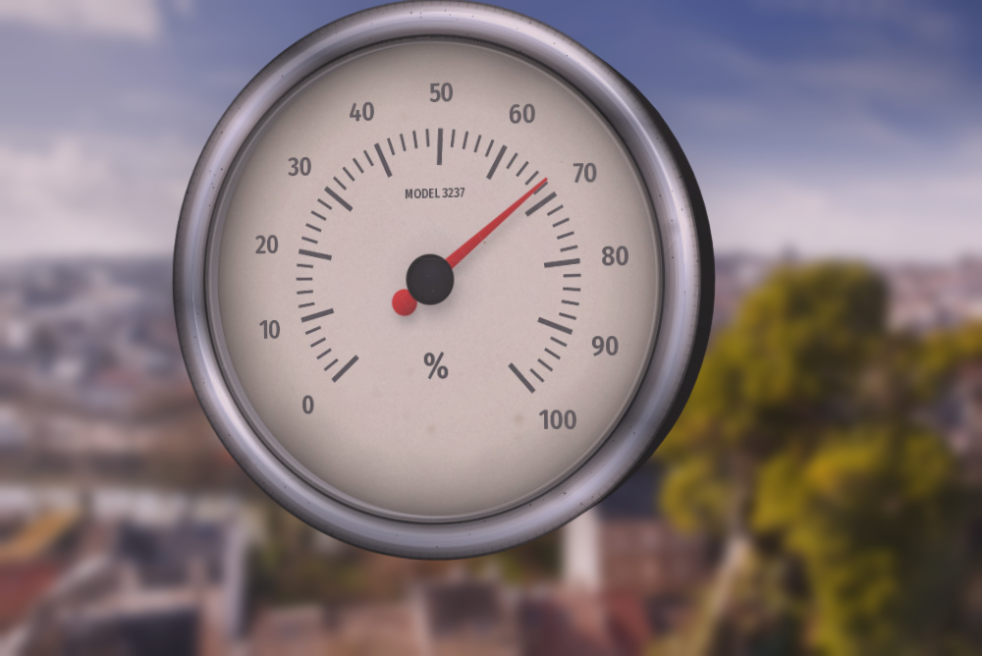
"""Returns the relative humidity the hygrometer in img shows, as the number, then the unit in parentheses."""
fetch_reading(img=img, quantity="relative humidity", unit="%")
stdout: 68 (%)
